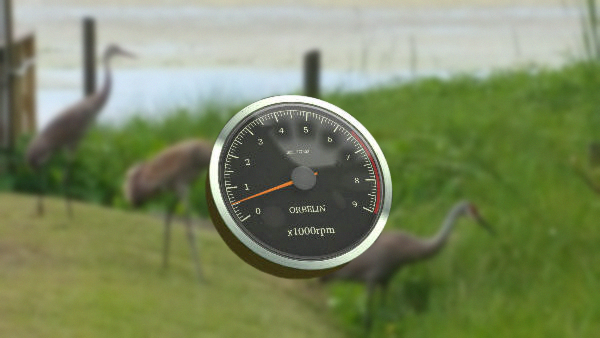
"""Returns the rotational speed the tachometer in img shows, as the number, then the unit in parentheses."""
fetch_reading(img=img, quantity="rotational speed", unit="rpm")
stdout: 500 (rpm)
